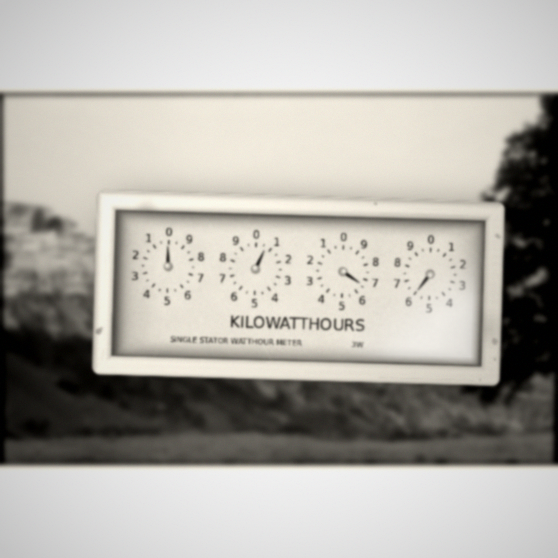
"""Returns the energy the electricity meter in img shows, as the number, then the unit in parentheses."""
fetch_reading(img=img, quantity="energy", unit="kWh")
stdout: 66 (kWh)
